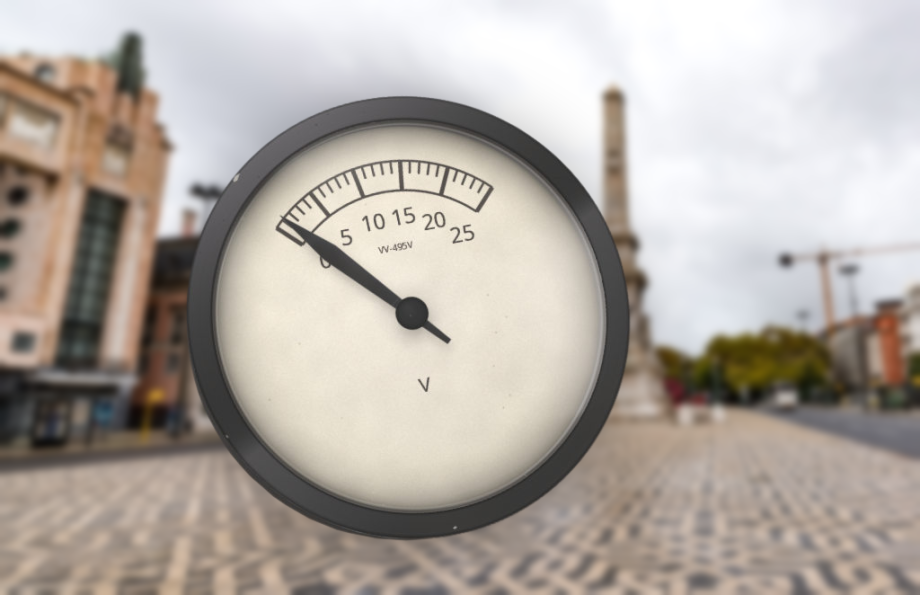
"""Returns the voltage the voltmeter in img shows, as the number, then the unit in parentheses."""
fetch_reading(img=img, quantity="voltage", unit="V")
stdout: 1 (V)
